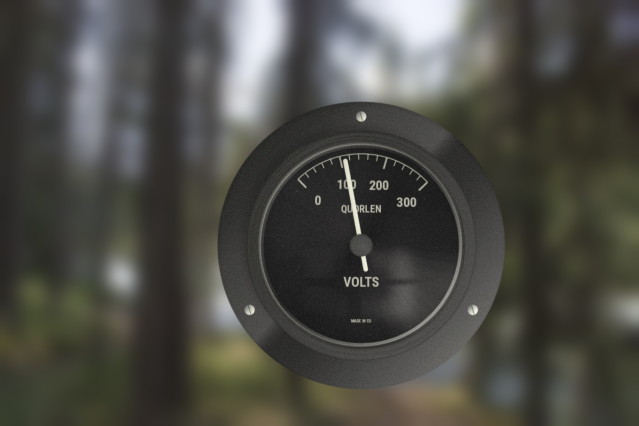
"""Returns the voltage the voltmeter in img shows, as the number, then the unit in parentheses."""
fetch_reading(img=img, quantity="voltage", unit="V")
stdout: 110 (V)
